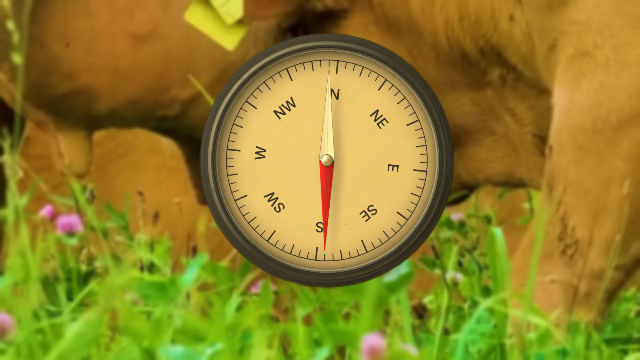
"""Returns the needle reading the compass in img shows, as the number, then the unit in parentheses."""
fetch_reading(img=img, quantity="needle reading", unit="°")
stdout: 175 (°)
